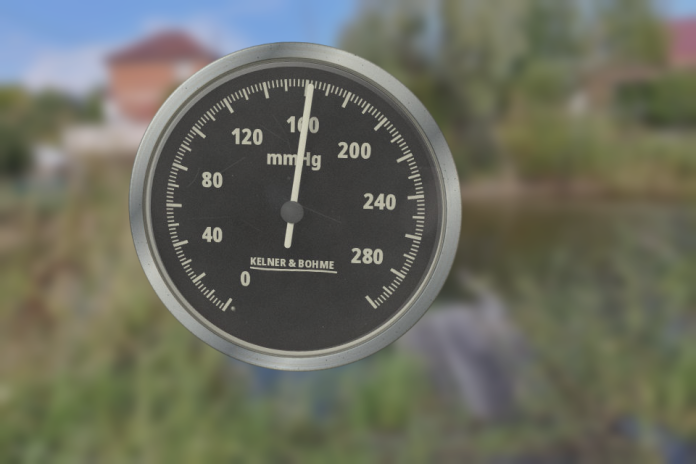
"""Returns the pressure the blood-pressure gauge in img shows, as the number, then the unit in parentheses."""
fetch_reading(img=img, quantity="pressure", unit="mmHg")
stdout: 162 (mmHg)
